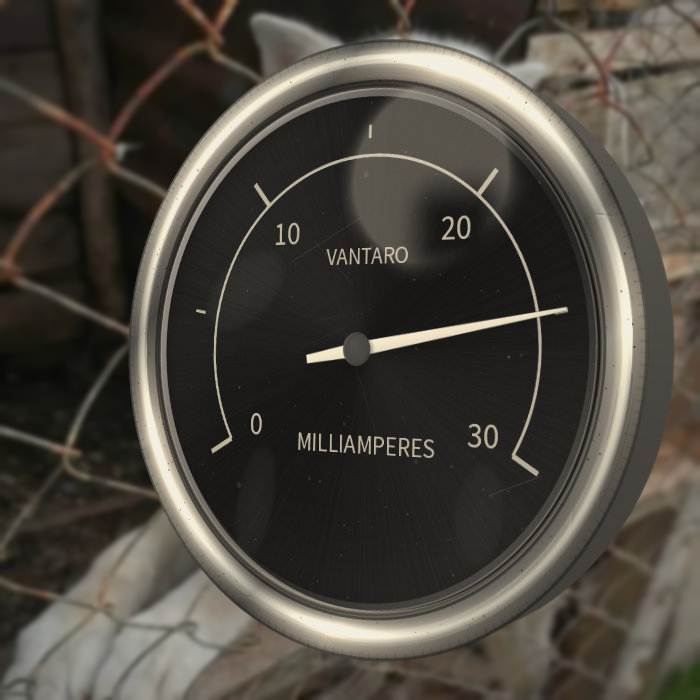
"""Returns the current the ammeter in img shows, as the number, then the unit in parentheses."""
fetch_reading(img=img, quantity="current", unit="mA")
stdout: 25 (mA)
